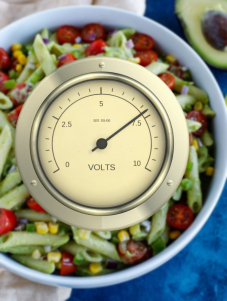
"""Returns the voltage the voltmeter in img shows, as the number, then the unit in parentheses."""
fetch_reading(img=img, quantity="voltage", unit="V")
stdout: 7.25 (V)
